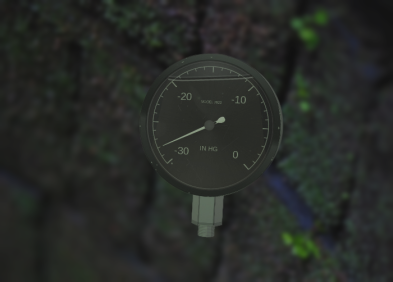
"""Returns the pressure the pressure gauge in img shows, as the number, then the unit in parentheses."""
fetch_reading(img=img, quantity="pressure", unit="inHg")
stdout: -28 (inHg)
